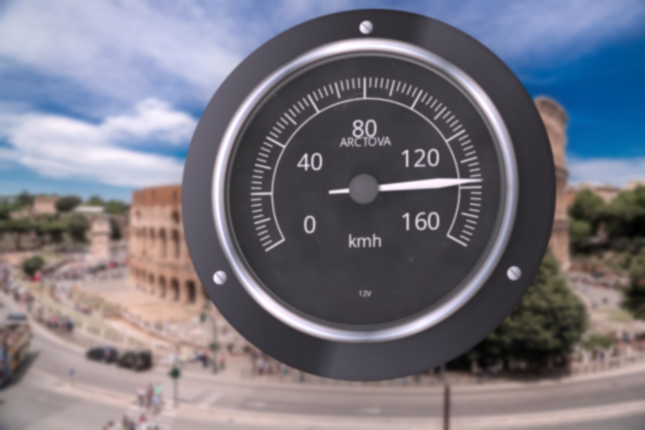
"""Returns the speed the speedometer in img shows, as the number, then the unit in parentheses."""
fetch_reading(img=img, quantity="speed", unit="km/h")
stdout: 138 (km/h)
